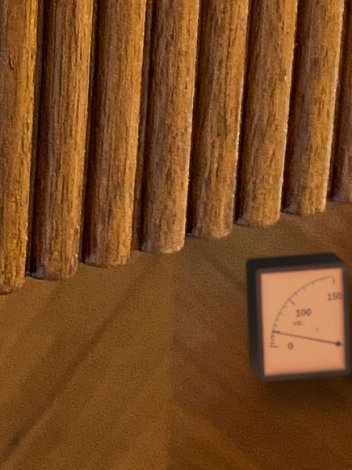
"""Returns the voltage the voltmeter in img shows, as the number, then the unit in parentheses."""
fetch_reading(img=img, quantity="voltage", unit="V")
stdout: 50 (V)
